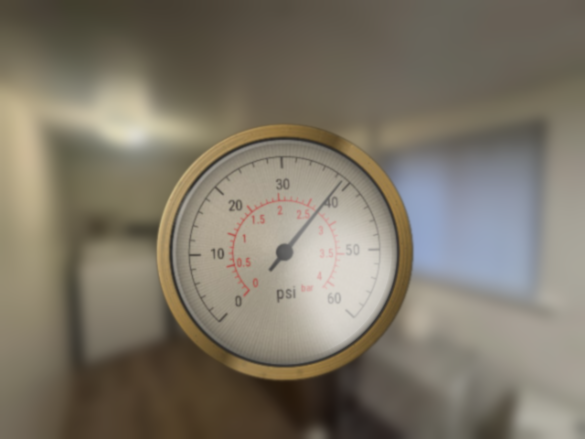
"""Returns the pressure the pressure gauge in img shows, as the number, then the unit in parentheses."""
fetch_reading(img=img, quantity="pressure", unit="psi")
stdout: 39 (psi)
